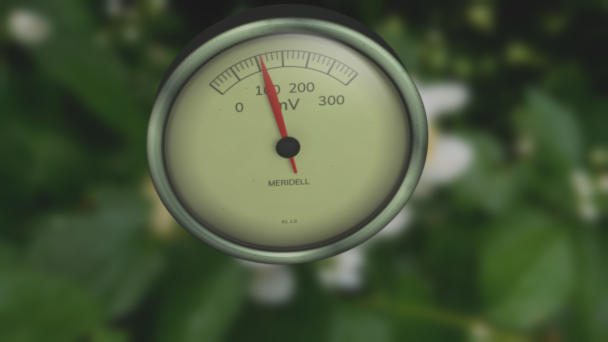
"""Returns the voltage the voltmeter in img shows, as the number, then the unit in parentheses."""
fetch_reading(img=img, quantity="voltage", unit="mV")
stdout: 110 (mV)
